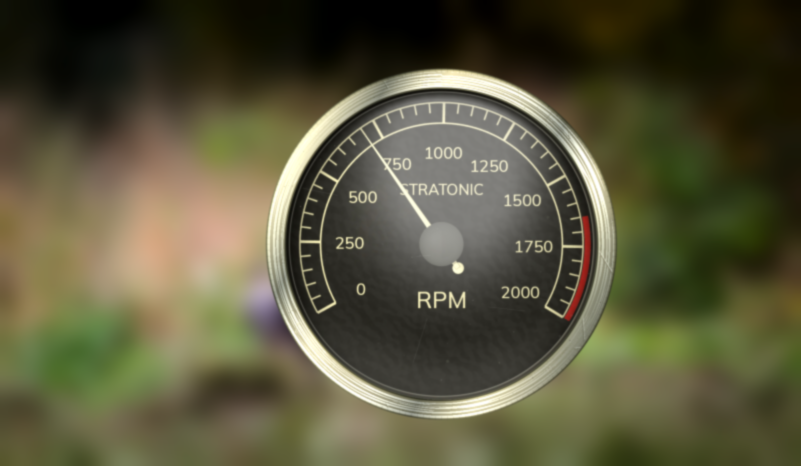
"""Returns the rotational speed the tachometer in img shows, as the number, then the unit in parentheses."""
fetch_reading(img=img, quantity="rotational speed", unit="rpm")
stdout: 700 (rpm)
